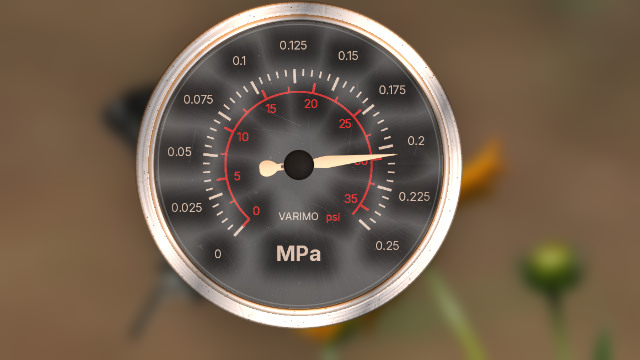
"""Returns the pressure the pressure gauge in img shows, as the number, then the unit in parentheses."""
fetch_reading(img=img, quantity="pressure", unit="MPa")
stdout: 0.205 (MPa)
